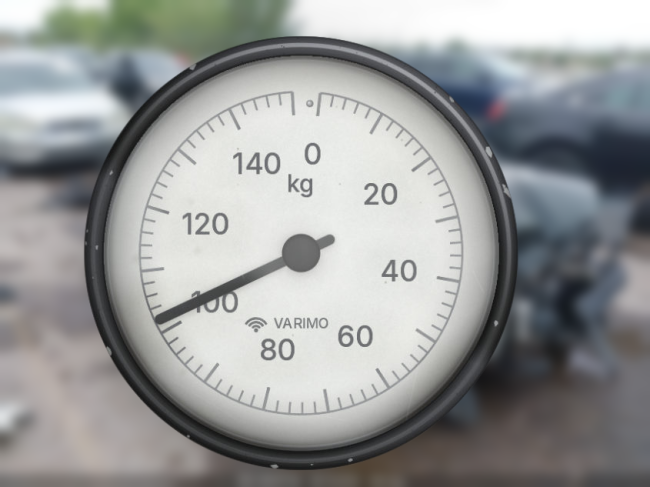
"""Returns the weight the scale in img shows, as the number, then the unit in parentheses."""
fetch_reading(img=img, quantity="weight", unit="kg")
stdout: 102 (kg)
